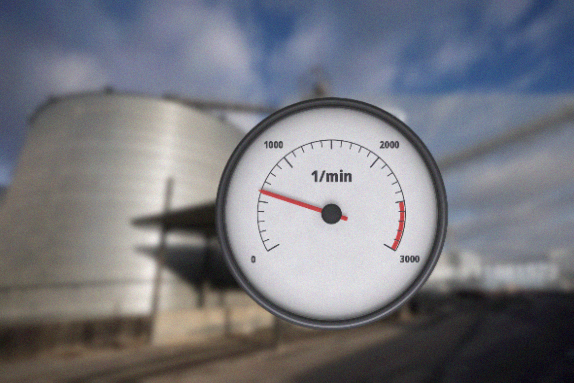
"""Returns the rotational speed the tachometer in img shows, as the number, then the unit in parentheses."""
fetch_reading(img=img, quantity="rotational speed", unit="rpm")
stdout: 600 (rpm)
